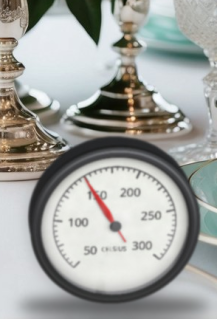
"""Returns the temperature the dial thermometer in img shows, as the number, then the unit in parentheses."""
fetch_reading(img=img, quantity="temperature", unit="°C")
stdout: 150 (°C)
